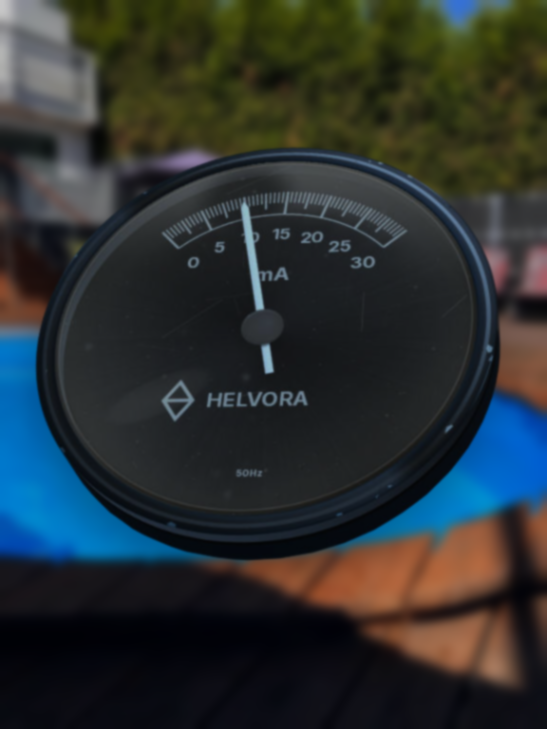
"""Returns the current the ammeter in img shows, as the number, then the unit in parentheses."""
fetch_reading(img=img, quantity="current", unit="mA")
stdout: 10 (mA)
